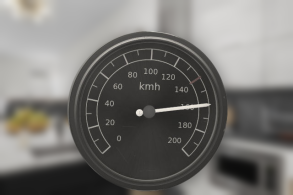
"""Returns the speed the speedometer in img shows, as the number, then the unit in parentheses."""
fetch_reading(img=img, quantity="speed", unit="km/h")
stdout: 160 (km/h)
